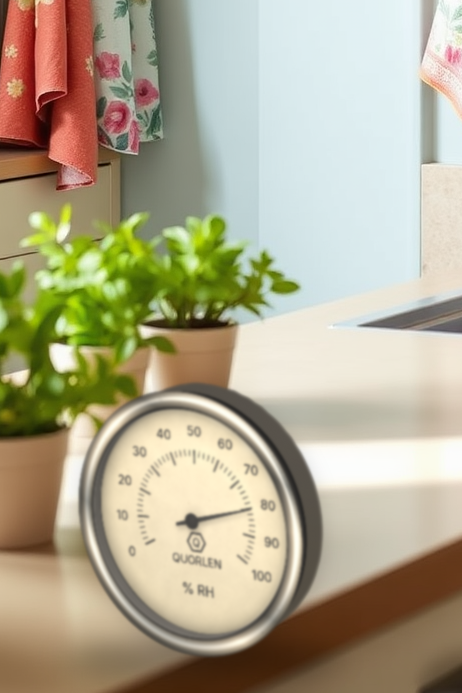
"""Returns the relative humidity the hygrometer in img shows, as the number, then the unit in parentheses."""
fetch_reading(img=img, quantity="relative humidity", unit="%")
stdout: 80 (%)
